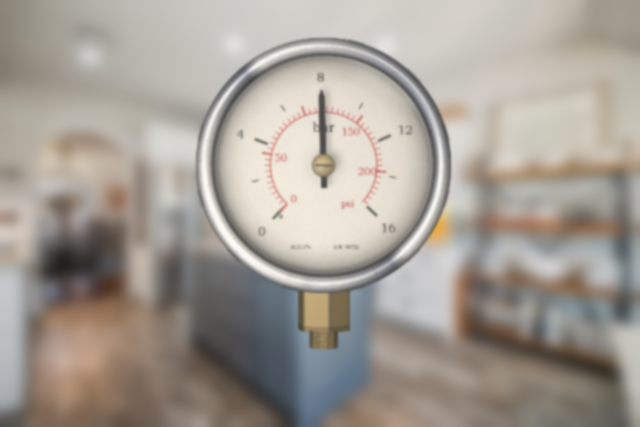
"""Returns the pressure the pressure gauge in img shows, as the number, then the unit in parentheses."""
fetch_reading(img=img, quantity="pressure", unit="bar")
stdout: 8 (bar)
